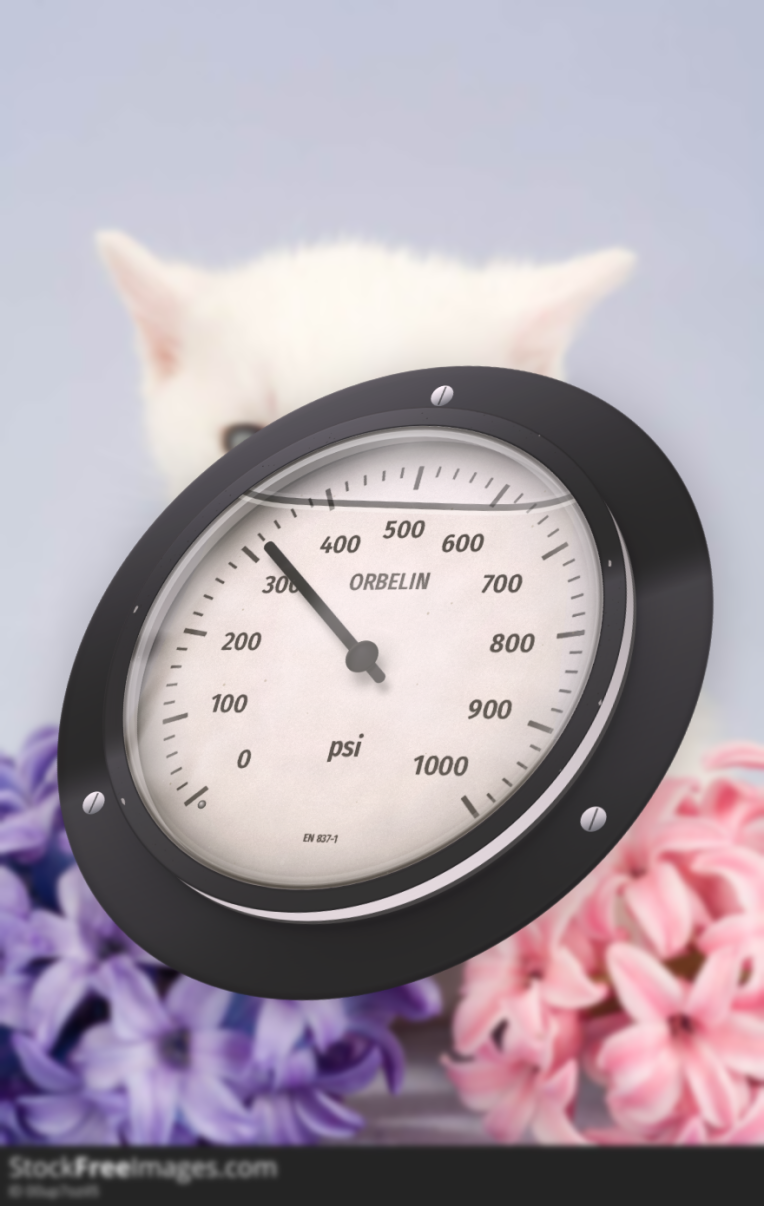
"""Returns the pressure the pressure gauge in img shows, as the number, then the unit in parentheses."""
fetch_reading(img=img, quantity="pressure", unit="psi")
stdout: 320 (psi)
